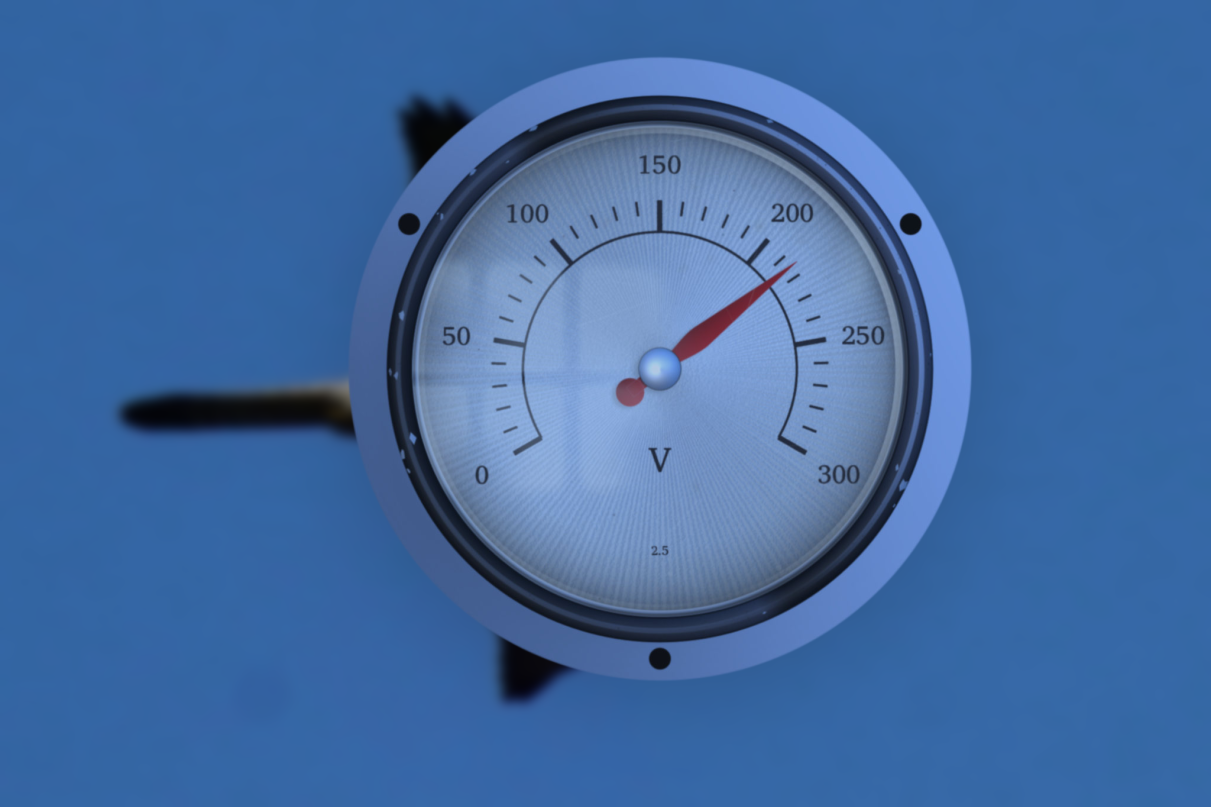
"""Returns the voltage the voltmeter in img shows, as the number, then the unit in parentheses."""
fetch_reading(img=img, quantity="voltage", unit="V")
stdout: 215 (V)
